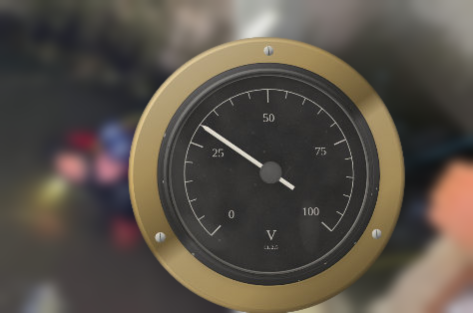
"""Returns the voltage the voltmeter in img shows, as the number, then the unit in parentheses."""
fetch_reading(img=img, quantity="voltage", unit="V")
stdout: 30 (V)
